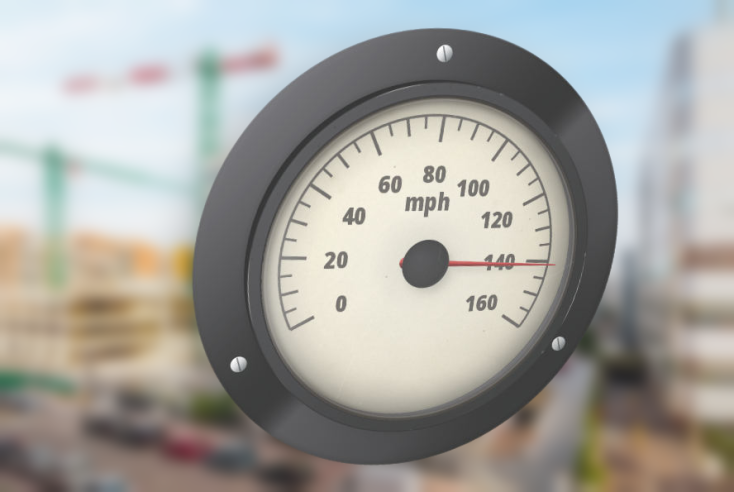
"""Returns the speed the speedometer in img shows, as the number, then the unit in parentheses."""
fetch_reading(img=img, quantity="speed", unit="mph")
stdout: 140 (mph)
